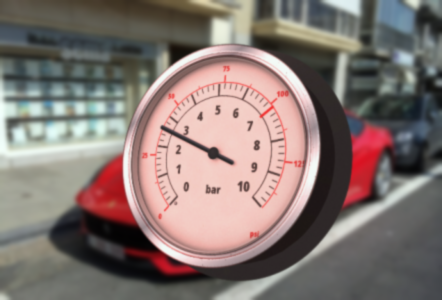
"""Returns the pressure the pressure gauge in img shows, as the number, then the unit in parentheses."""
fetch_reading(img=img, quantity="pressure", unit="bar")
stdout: 2.6 (bar)
